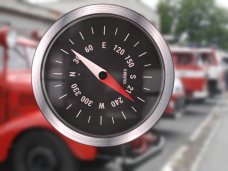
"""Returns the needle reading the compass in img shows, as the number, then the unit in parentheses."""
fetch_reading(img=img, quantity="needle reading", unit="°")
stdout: 217.5 (°)
